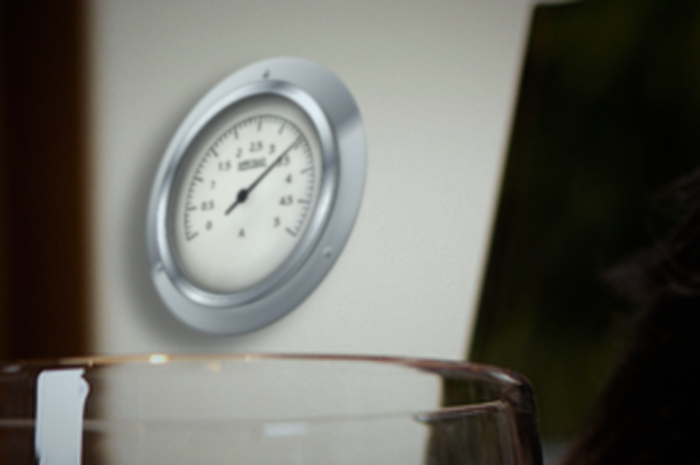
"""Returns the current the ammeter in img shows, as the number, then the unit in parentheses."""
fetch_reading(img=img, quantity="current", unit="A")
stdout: 3.5 (A)
